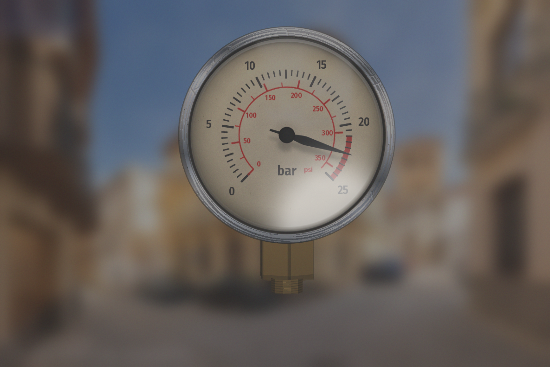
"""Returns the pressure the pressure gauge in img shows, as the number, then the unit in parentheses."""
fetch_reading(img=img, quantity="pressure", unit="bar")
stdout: 22.5 (bar)
